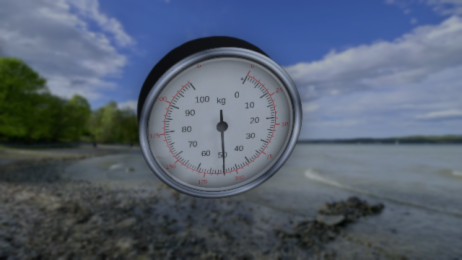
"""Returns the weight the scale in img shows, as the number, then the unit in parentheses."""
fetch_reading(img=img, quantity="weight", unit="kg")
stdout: 50 (kg)
